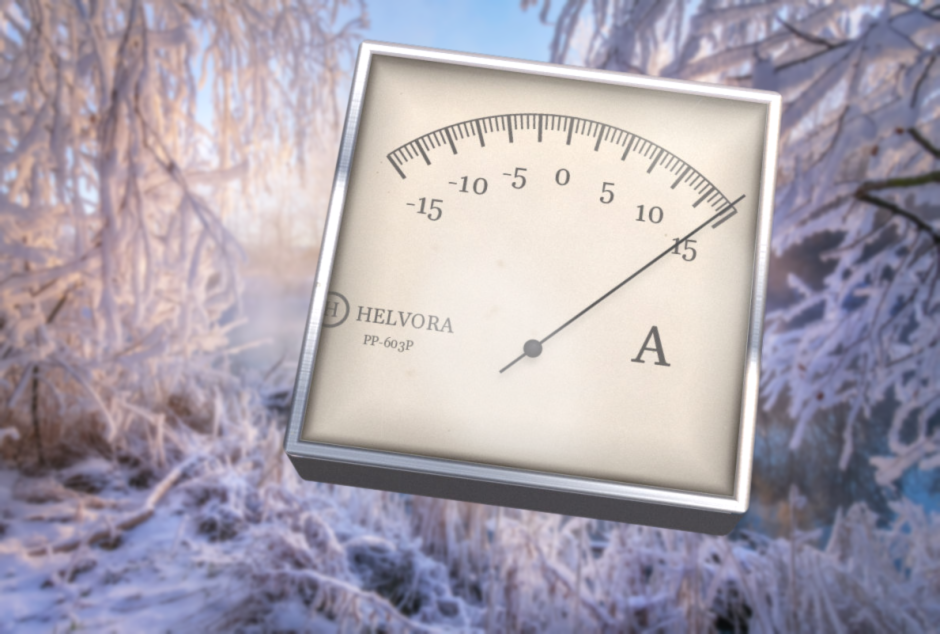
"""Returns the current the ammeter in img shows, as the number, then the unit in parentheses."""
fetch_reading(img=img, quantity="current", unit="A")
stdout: 14.5 (A)
